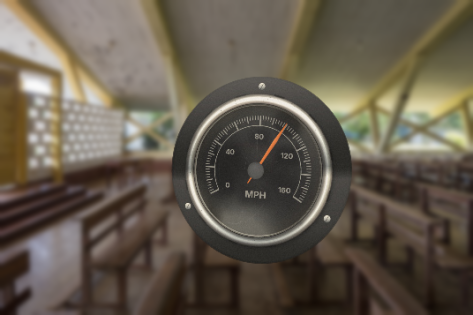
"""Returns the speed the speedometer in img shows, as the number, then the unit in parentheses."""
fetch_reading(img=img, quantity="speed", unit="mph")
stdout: 100 (mph)
